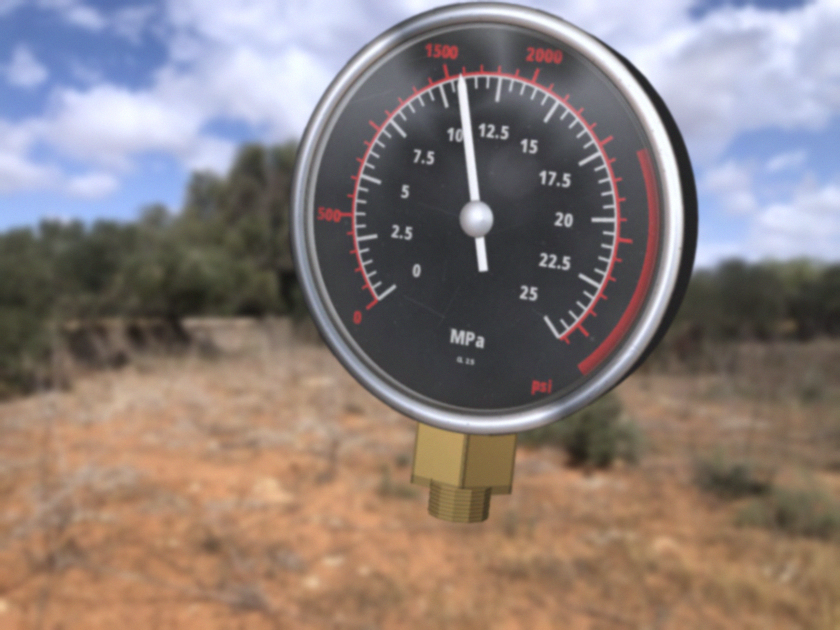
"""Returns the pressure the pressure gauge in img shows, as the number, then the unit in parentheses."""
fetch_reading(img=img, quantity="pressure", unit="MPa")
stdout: 11 (MPa)
